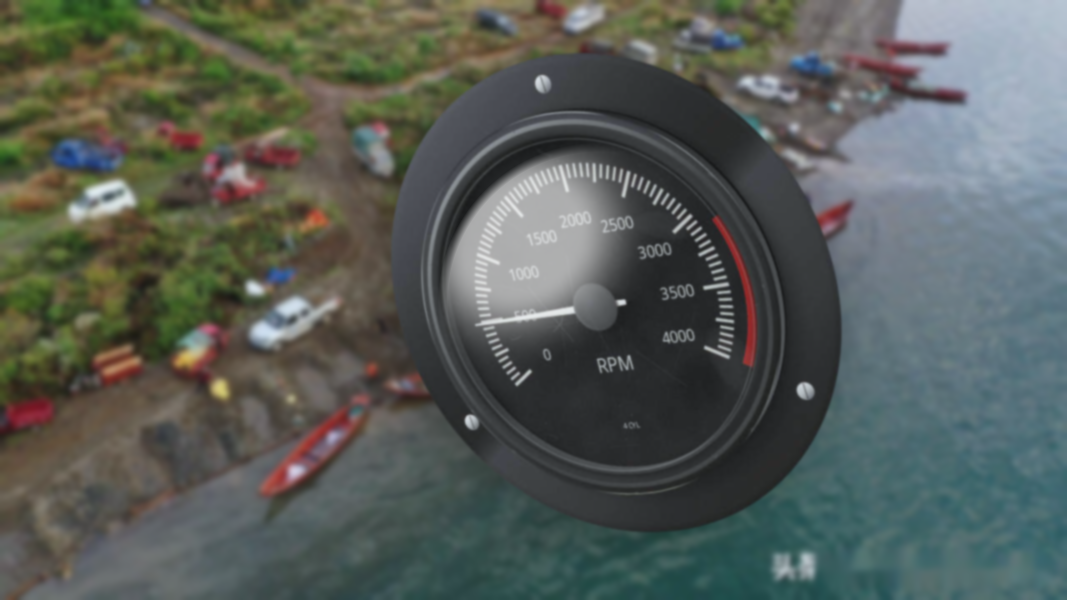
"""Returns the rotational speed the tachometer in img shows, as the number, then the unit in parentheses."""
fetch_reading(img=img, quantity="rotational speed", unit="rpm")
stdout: 500 (rpm)
